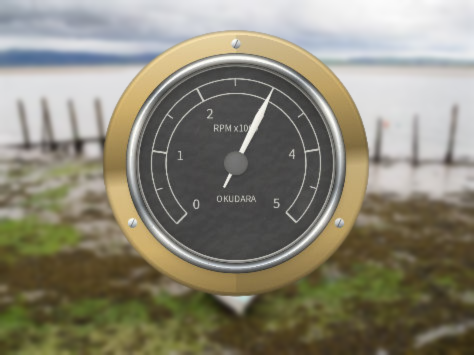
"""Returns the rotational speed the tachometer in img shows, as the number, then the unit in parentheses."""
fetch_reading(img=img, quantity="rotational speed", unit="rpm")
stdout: 3000 (rpm)
